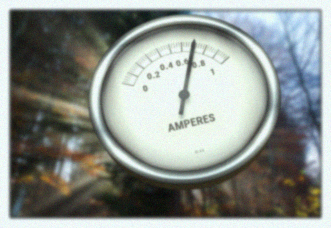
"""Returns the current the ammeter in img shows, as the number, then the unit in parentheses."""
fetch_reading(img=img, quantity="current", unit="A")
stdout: 0.7 (A)
